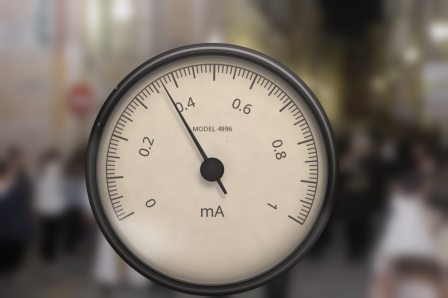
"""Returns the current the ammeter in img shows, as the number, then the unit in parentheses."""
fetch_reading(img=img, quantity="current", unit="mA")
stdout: 0.37 (mA)
